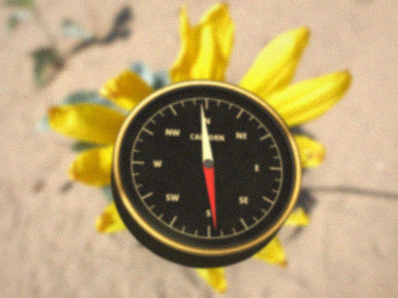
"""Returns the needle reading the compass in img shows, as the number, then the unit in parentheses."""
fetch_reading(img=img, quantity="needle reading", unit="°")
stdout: 175 (°)
